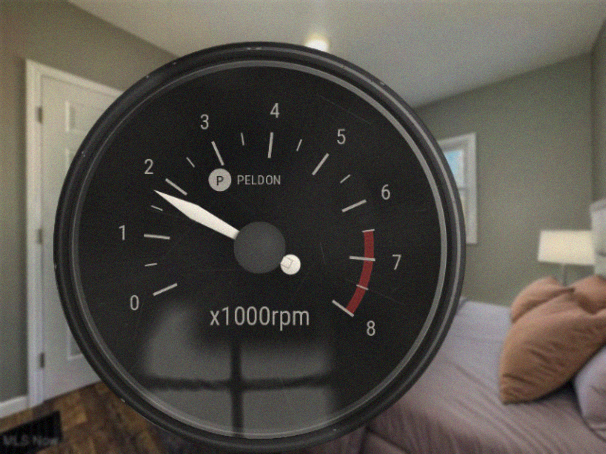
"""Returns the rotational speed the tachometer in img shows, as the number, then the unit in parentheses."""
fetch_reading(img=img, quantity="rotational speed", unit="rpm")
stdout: 1750 (rpm)
